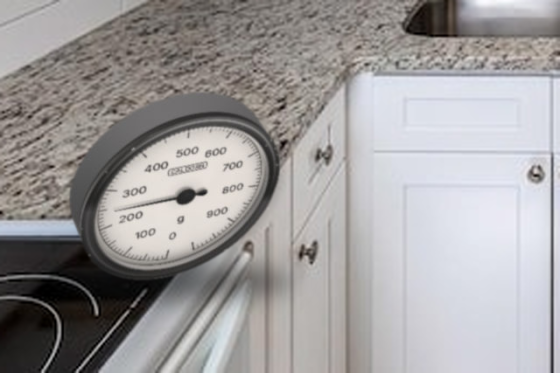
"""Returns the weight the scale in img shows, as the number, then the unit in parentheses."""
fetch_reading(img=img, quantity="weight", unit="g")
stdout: 250 (g)
